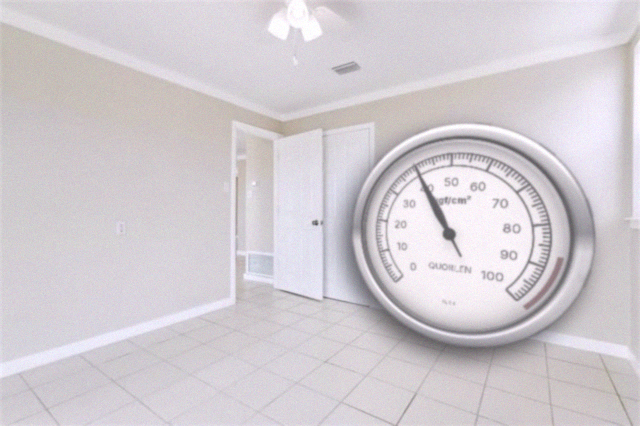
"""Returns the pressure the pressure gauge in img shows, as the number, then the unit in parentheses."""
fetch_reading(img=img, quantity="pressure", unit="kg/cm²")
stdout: 40 (kg/cm²)
